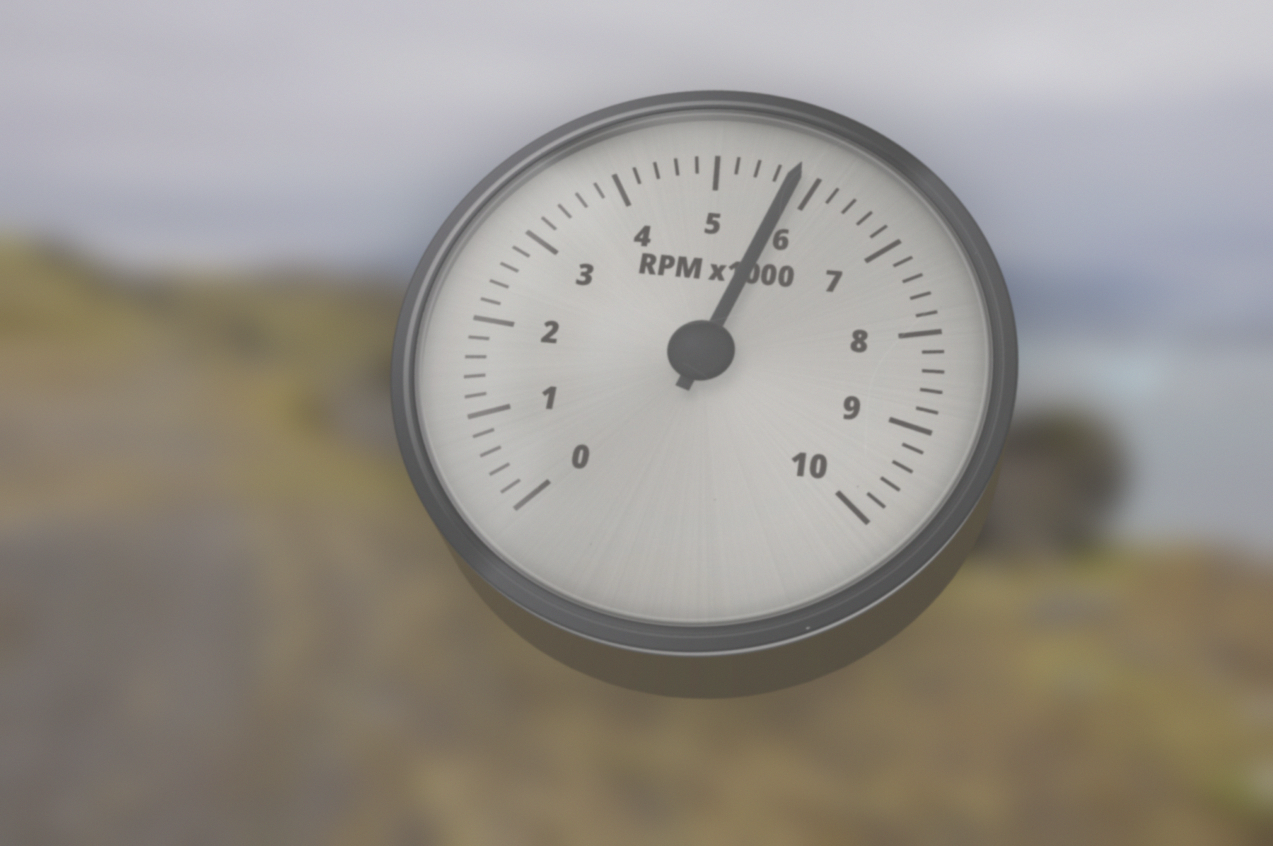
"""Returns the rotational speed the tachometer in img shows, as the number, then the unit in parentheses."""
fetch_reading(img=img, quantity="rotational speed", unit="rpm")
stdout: 5800 (rpm)
